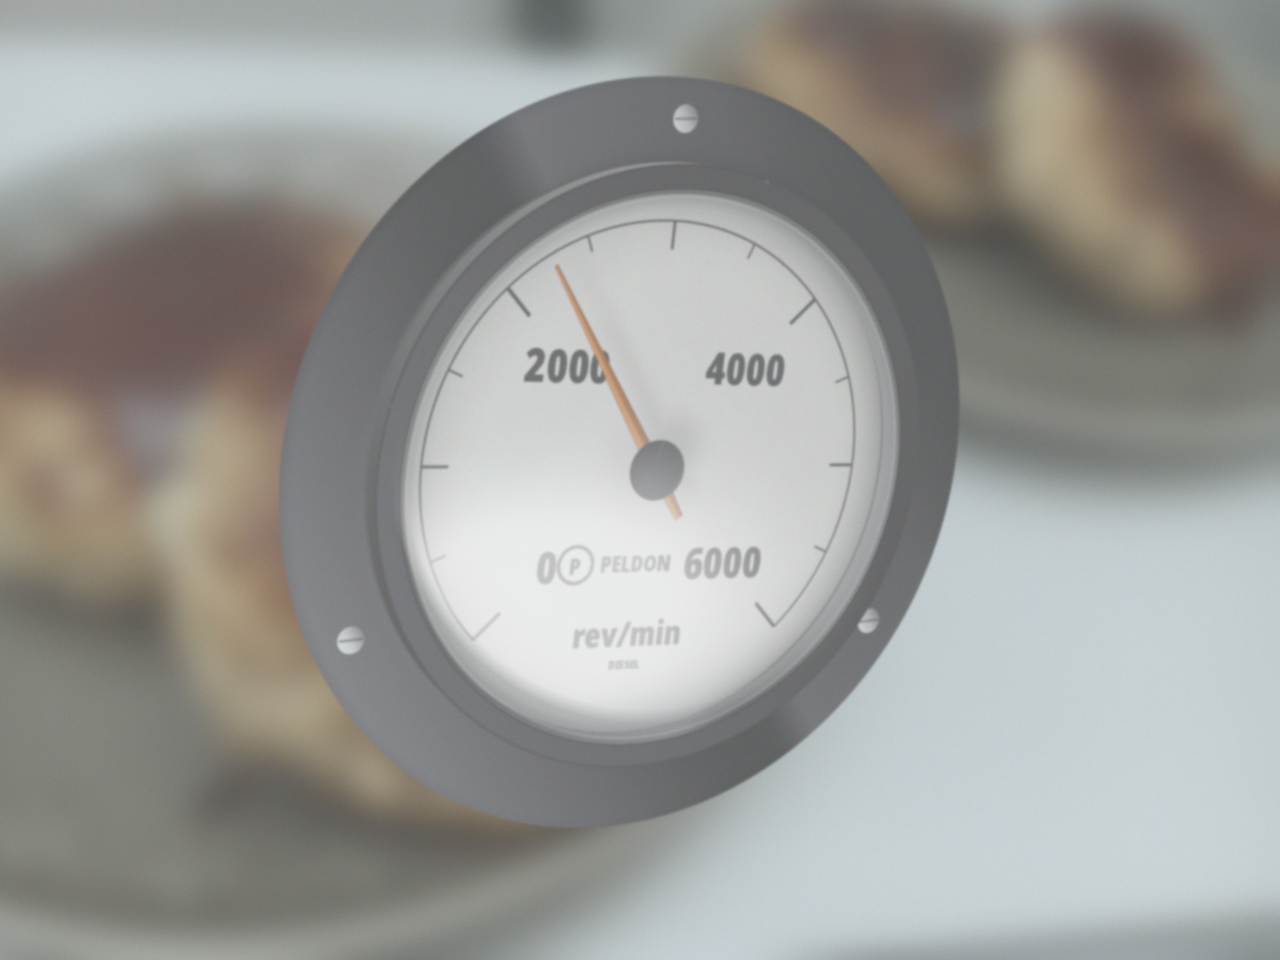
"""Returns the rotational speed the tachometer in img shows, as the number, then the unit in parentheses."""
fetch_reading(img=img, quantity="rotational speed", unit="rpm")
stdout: 2250 (rpm)
